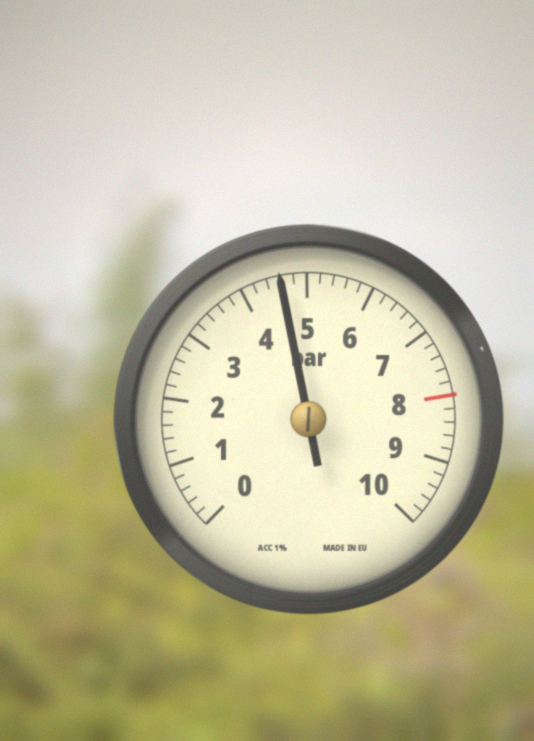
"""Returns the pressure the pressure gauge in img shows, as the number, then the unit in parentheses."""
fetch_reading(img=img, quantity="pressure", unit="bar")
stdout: 4.6 (bar)
